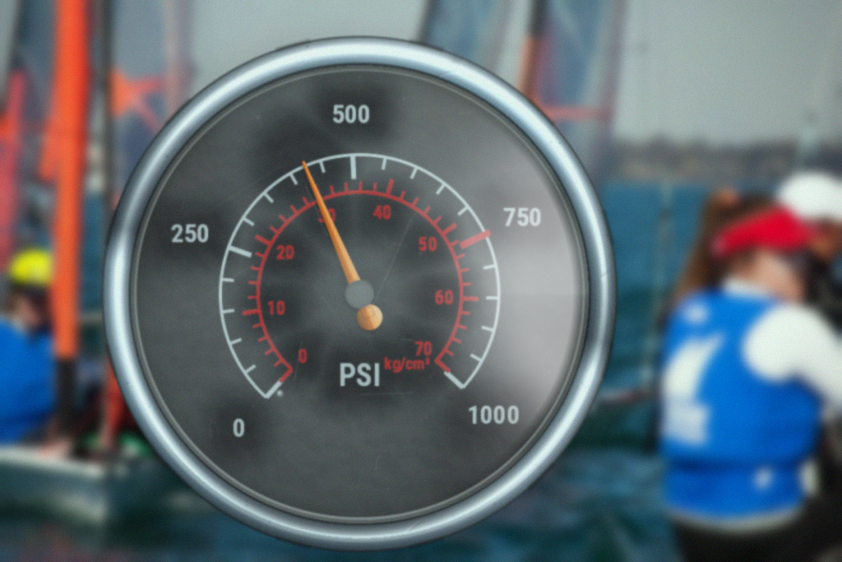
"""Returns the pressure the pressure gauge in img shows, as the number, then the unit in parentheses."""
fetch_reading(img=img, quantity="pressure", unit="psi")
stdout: 425 (psi)
